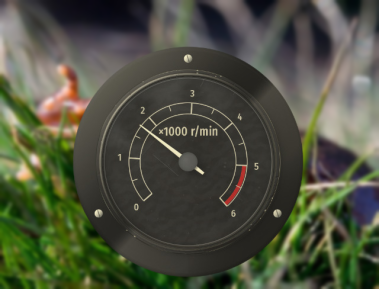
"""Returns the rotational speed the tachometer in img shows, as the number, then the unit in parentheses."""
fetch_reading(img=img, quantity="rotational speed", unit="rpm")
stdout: 1750 (rpm)
